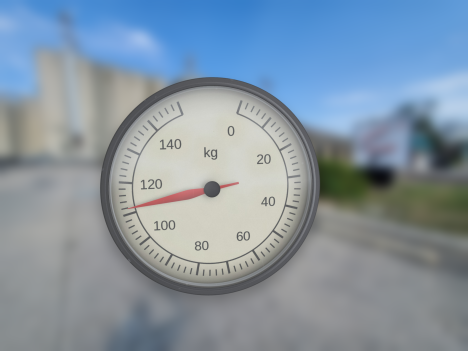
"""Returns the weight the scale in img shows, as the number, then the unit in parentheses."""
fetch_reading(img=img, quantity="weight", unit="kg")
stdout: 112 (kg)
